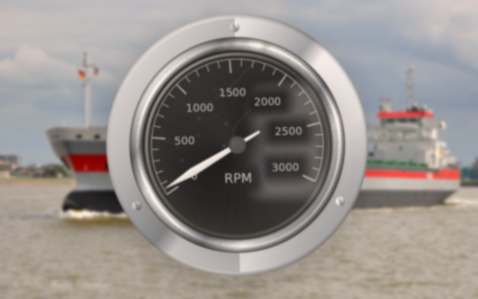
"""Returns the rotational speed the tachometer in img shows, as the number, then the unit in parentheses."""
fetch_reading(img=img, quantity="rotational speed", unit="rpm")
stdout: 50 (rpm)
